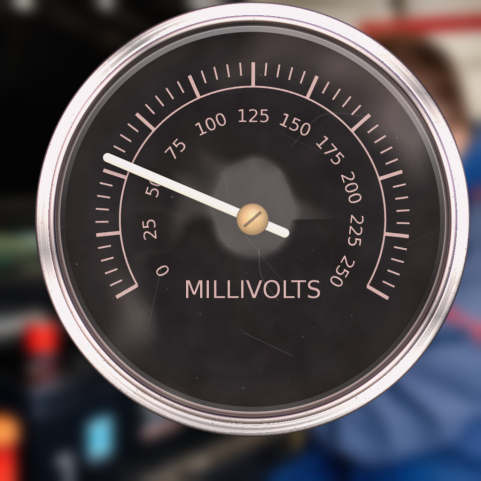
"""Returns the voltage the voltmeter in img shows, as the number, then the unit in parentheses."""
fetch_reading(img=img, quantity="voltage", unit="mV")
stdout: 55 (mV)
